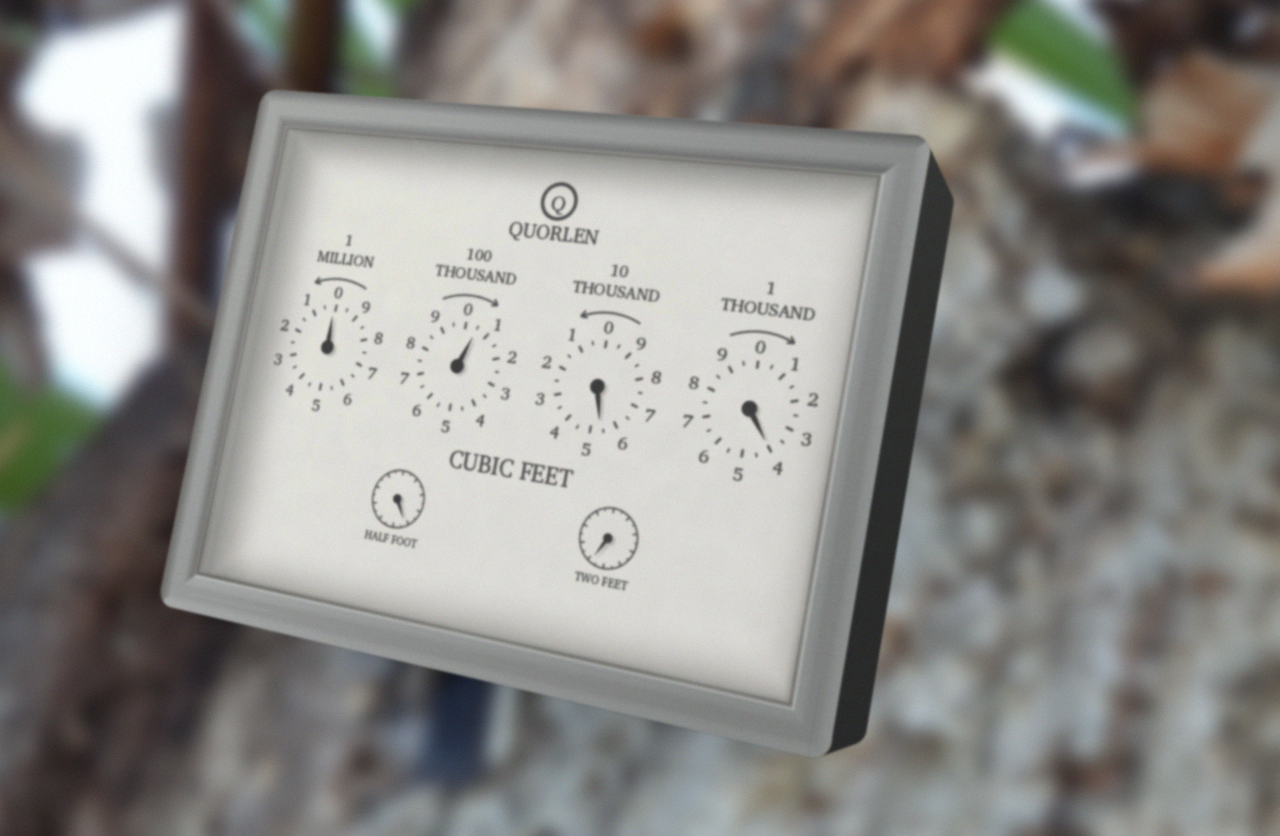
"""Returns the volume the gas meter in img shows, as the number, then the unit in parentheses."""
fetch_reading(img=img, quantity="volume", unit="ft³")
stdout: 5400 (ft³)
